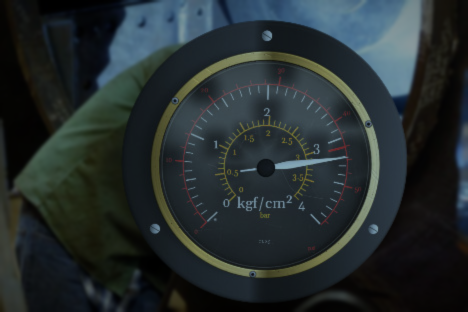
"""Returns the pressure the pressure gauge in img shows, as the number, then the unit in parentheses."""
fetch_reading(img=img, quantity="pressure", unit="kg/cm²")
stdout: 3.2 (kg/cm²)
